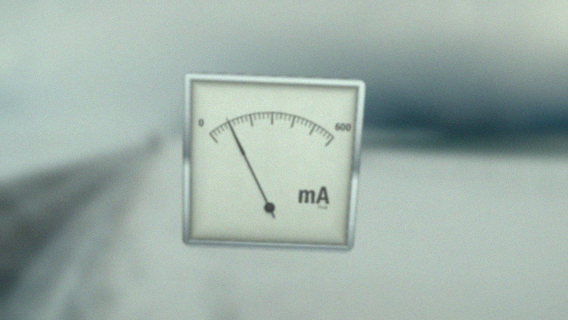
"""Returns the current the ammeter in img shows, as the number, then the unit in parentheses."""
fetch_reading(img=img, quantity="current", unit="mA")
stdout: 100 (mA)
